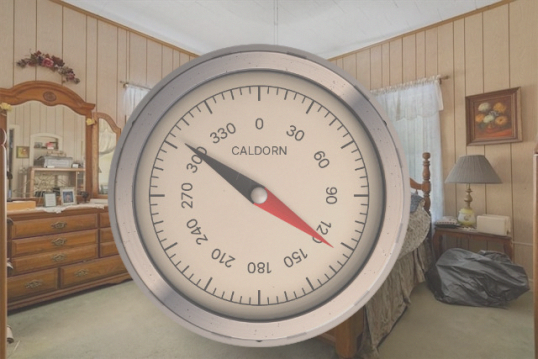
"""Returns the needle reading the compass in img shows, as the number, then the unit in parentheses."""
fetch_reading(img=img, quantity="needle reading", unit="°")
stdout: 125 (°)
